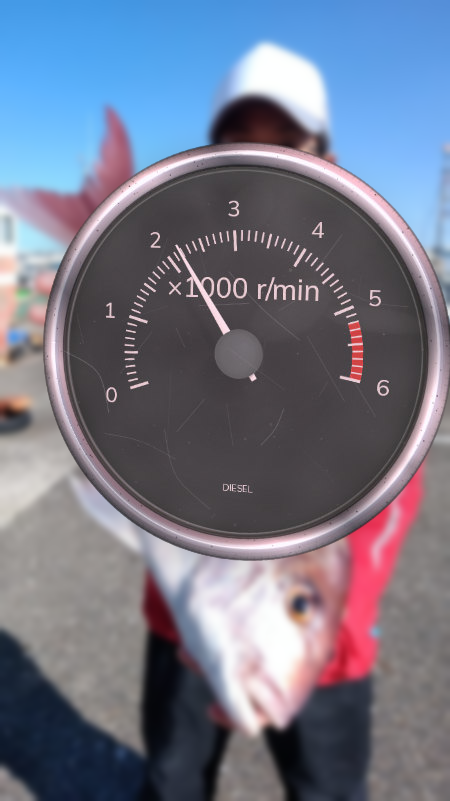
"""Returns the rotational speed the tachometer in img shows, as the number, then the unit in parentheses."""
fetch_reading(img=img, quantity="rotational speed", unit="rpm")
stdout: 2200 (rpm)
